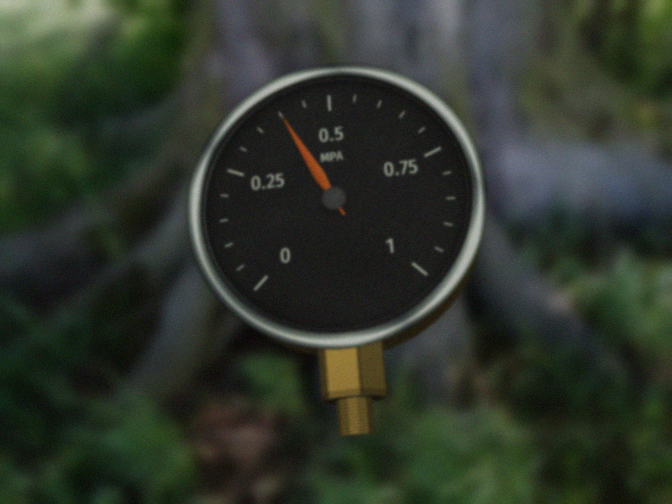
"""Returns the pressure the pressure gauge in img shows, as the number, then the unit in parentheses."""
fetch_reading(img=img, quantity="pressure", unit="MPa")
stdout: 0.4 (MPa)
